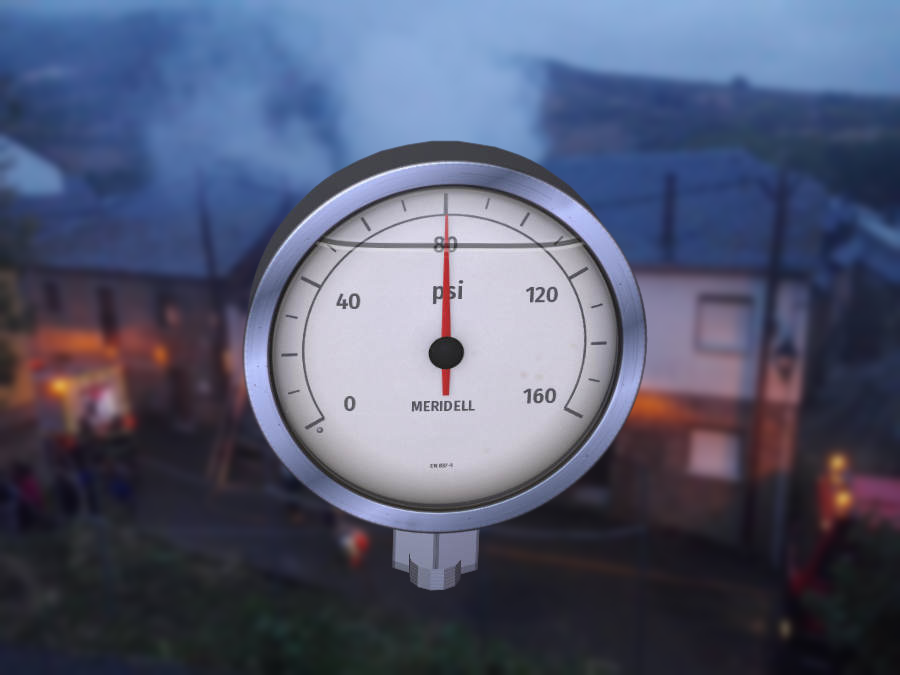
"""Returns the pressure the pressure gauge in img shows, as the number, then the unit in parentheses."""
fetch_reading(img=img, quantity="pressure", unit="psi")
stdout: 80 (psi)
